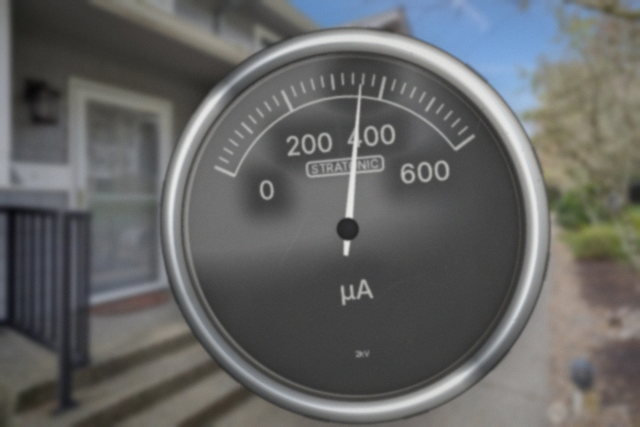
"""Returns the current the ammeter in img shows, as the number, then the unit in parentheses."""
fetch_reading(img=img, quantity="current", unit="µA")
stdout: 360 (µA)
